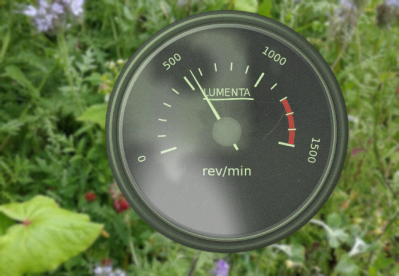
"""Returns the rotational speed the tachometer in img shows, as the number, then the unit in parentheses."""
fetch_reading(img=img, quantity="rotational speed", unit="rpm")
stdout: 550 (rpm)
